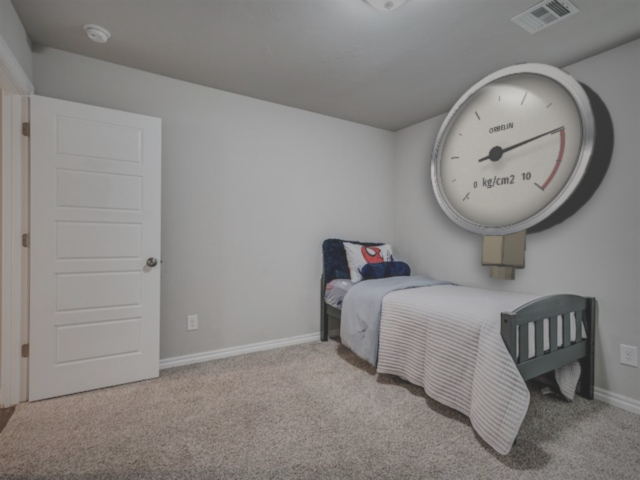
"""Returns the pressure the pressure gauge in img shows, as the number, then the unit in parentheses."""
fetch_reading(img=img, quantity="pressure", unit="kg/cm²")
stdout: 8 (kg/cm²)
